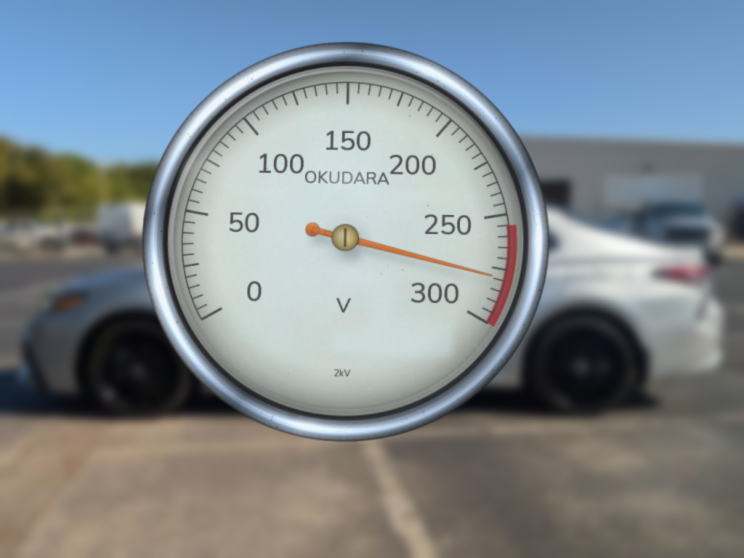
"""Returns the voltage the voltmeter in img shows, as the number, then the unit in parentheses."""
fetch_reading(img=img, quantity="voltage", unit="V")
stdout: 280 (V)
